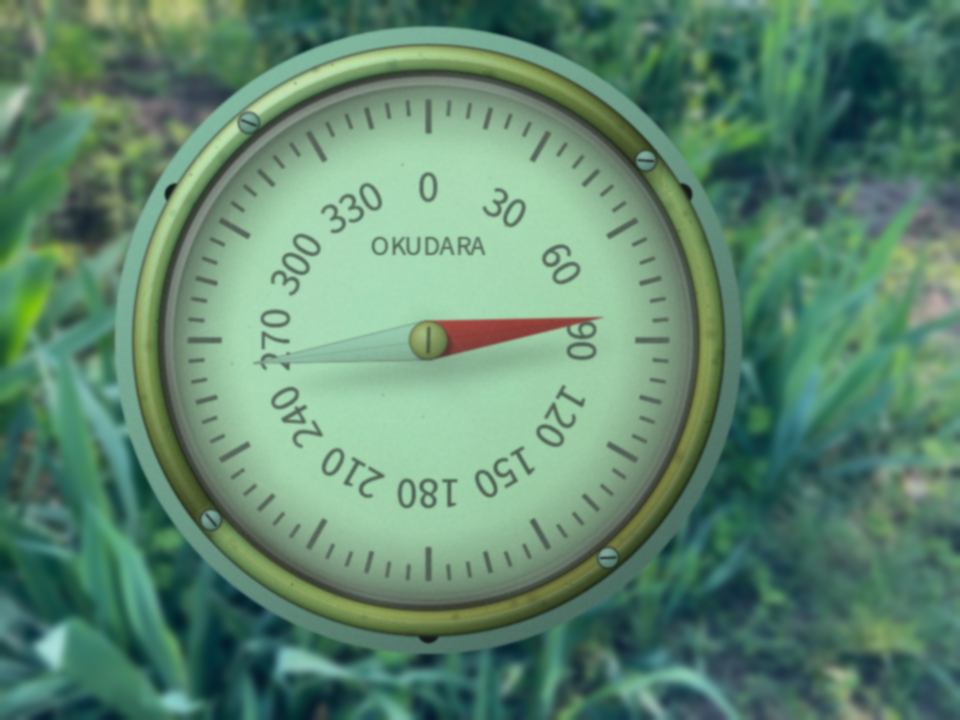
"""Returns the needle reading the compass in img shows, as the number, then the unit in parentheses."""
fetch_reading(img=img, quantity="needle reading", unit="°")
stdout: 82.5 (°)
